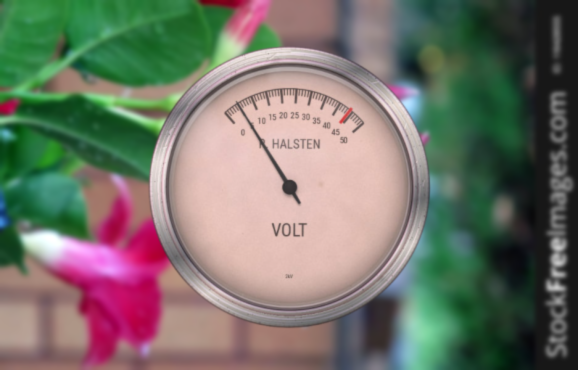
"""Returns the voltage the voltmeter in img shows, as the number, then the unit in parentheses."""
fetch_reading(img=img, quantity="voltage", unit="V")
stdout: 5 (V)
